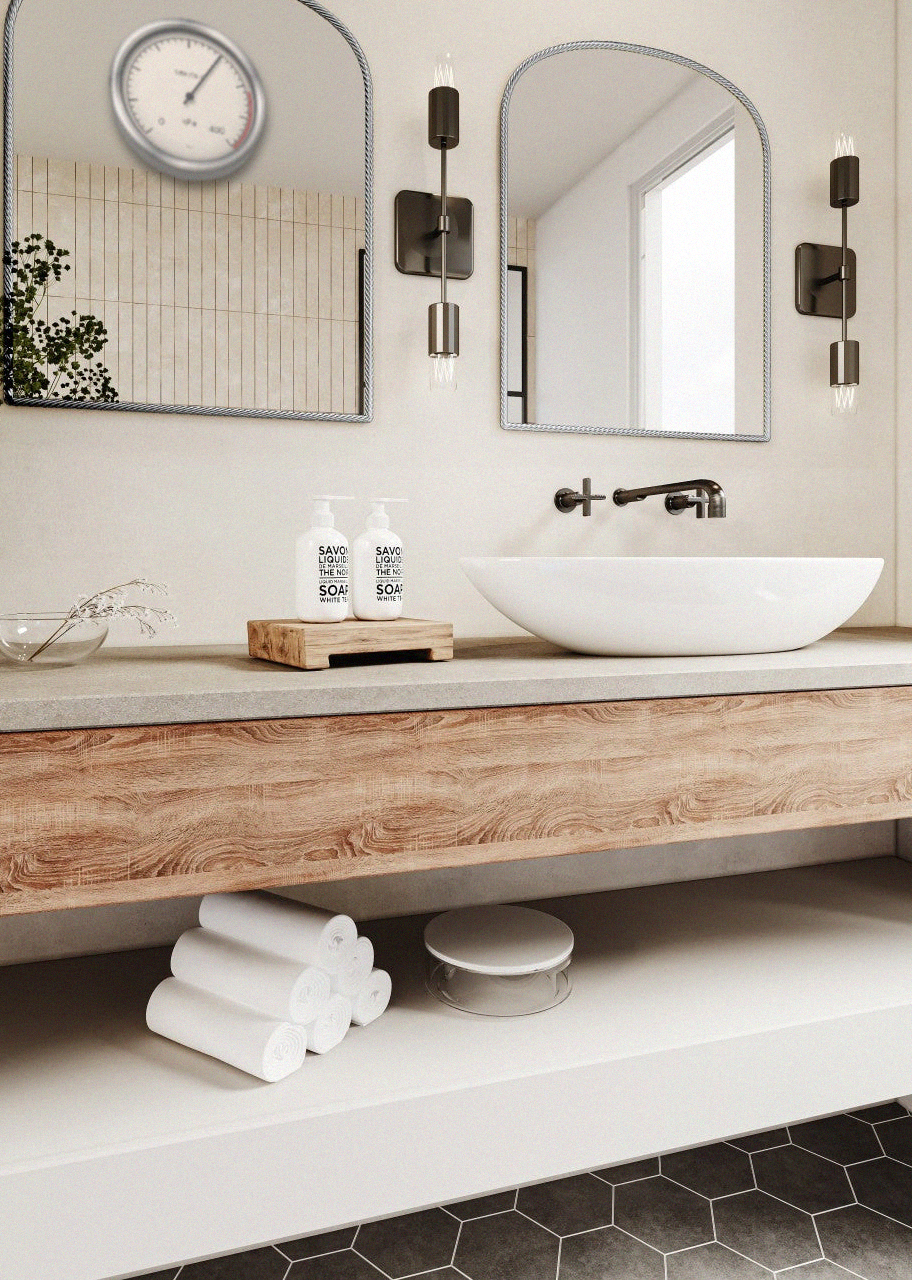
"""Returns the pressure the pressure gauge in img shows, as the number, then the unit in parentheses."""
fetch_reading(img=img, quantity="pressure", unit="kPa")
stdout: 250 (kPa)
